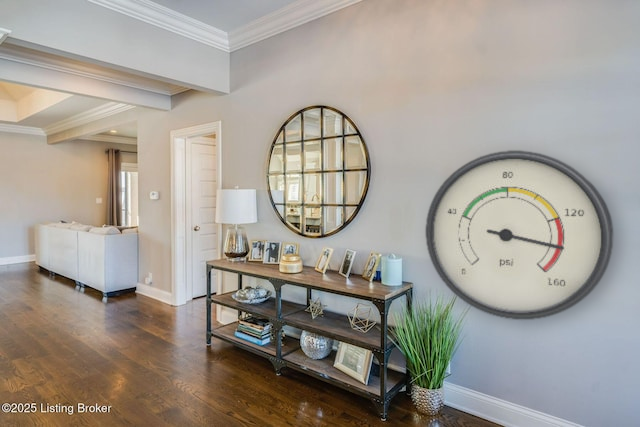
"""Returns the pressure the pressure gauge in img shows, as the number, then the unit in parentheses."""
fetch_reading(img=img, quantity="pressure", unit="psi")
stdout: 140 (psi)
